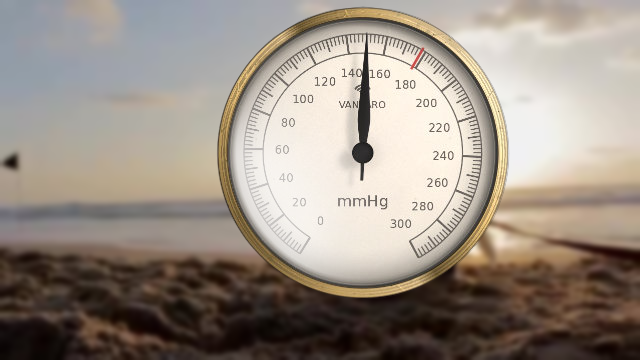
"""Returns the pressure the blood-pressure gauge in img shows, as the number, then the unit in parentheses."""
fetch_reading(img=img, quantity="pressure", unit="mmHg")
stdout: 150 (mmHg)
